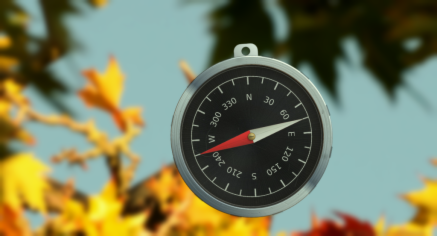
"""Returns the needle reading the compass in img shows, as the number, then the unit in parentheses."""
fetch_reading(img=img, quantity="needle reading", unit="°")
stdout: 255 (°)
